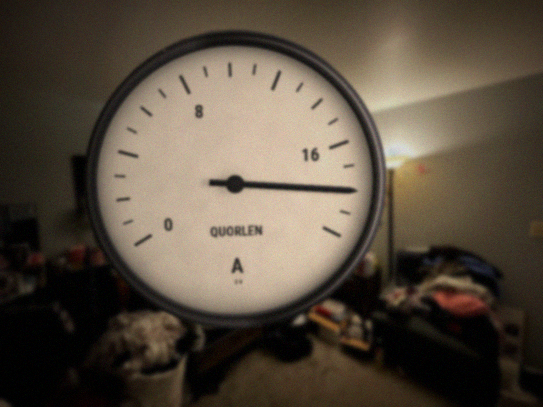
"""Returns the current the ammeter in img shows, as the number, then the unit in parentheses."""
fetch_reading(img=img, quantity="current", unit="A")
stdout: 18 (A)
